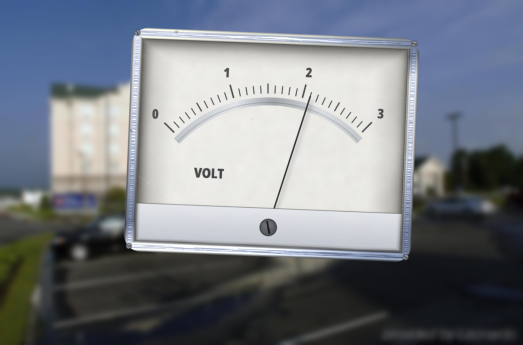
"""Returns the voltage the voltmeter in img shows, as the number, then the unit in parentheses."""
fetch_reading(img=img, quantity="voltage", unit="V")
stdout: 2.1 (V)
